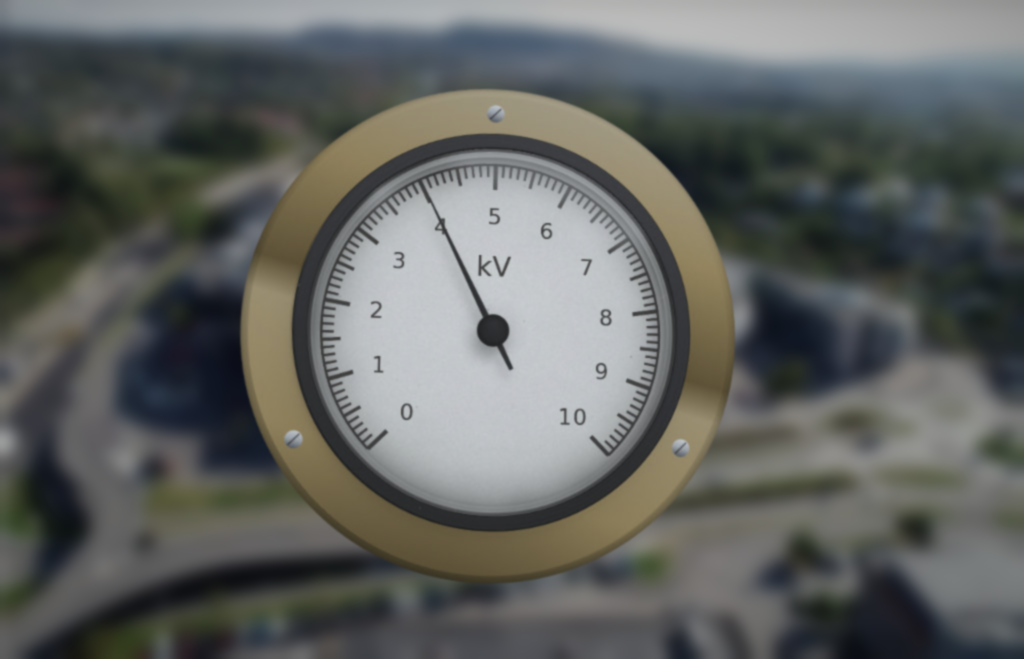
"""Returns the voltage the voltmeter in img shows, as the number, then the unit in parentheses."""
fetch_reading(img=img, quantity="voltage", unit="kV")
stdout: 4 (kV)
